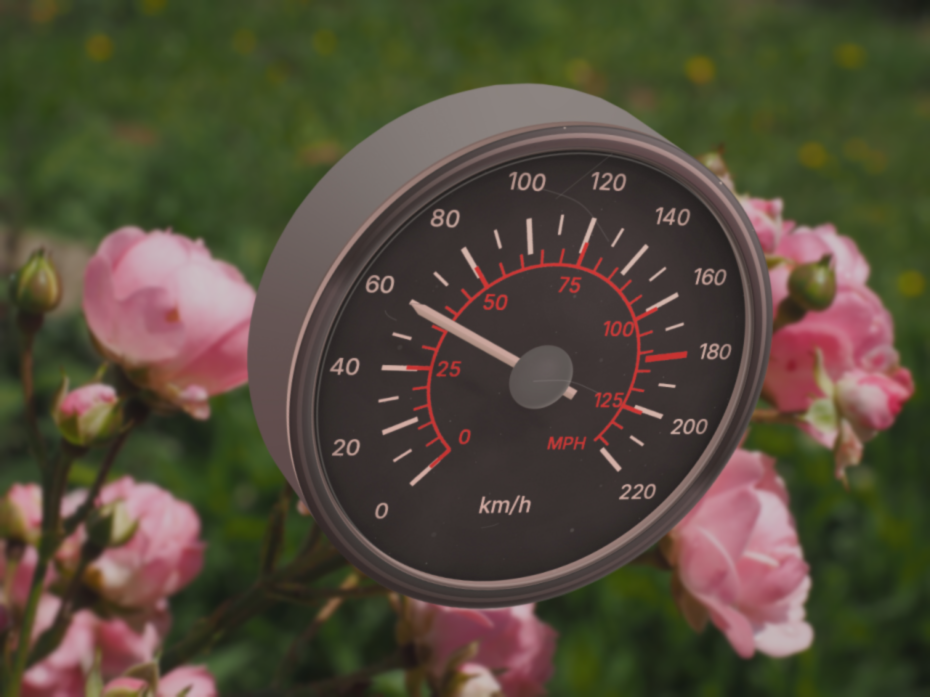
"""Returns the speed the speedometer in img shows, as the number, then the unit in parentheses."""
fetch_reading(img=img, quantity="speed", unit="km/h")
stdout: 60 (km/h)
